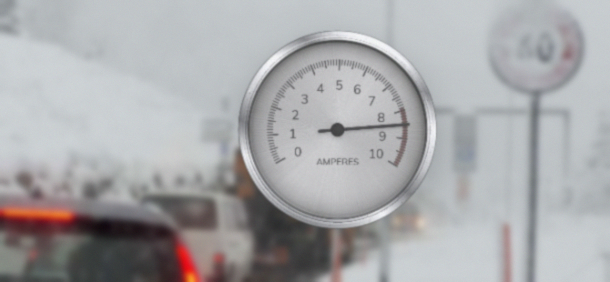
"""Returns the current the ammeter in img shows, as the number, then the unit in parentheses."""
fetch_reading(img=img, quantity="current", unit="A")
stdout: 8.5 (A)
